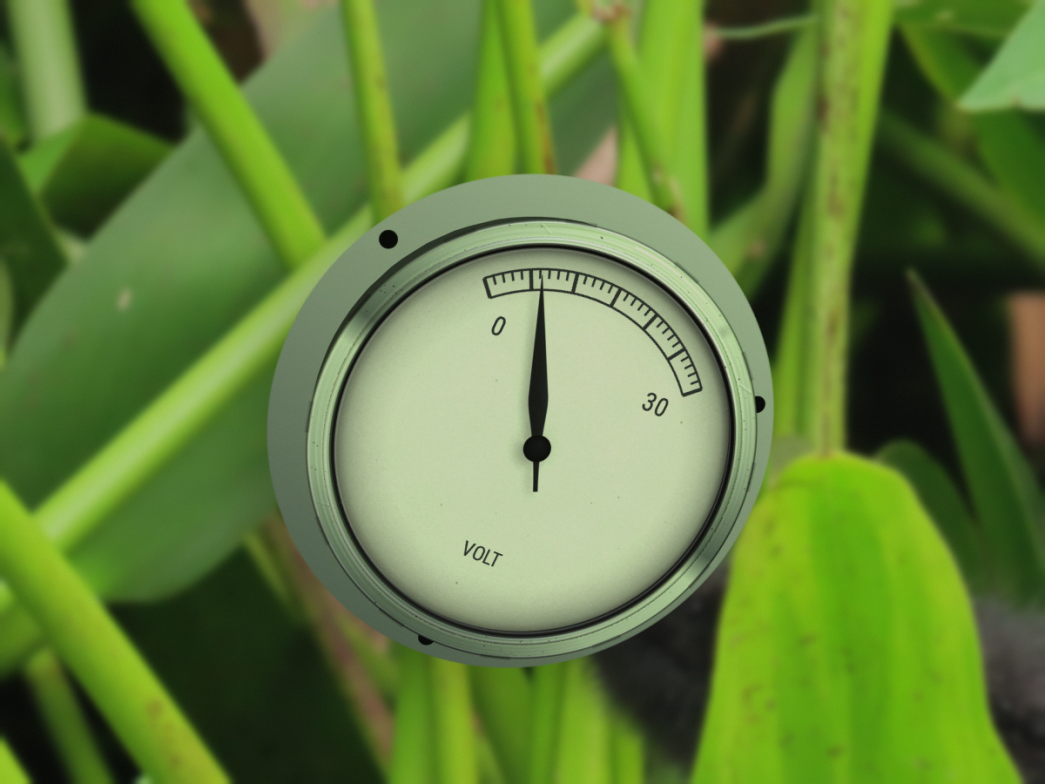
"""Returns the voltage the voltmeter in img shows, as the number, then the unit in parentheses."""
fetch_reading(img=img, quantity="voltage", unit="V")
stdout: 6 (V)
